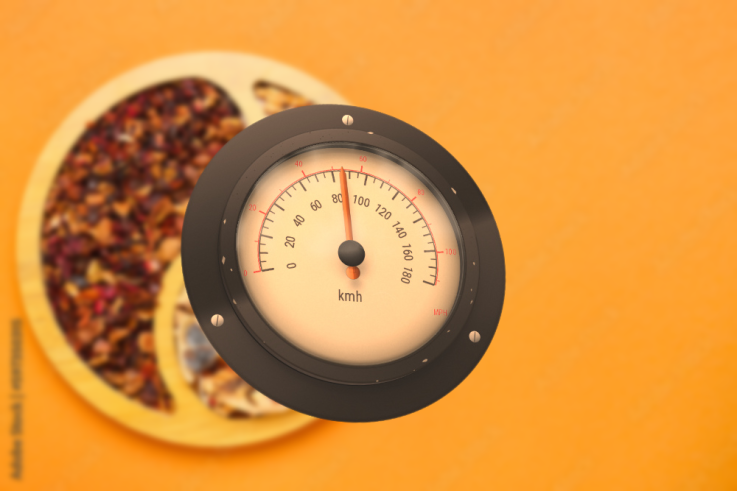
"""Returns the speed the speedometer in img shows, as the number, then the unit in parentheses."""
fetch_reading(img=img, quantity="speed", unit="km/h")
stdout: 85 (km/h)
